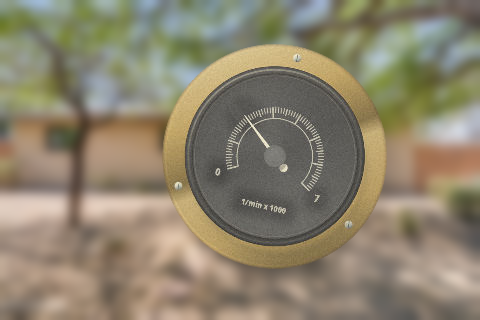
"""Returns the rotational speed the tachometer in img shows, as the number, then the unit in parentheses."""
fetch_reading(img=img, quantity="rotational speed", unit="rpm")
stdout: 2000 (rpm)
